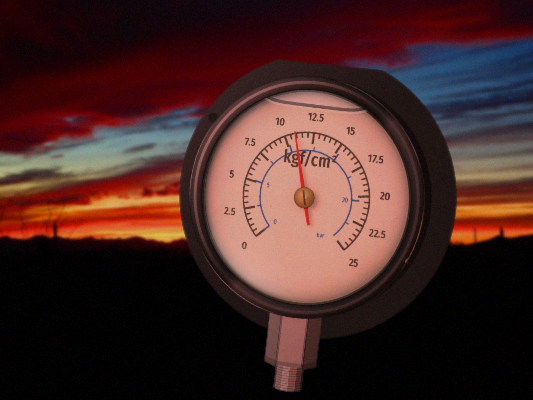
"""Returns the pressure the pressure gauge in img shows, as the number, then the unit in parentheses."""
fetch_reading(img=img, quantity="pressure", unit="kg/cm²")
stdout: 11 (kg/cm²)
